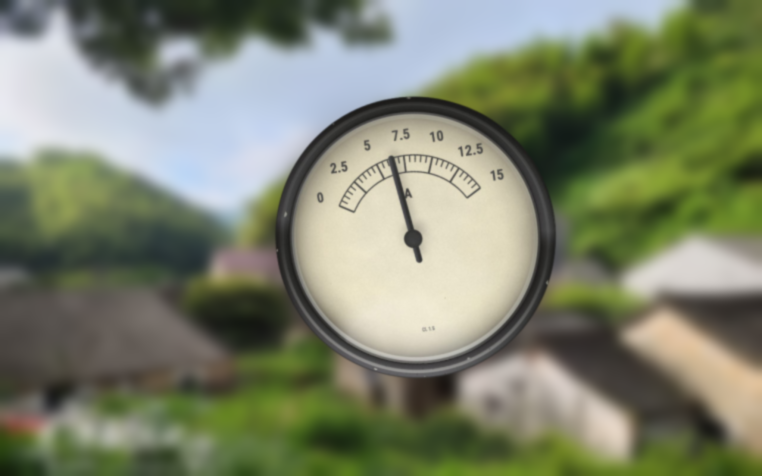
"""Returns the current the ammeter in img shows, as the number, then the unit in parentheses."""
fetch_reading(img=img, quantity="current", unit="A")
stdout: 6.5 (A)
